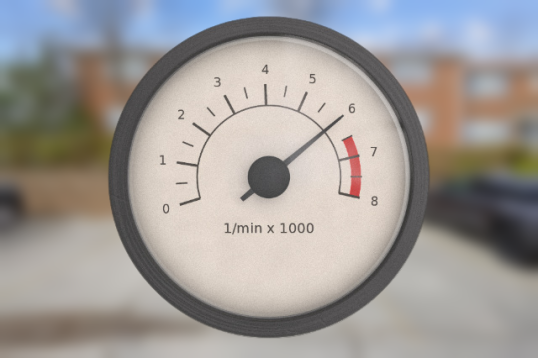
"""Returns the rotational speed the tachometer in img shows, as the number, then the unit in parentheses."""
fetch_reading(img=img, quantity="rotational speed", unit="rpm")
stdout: 6000 (rpm)
